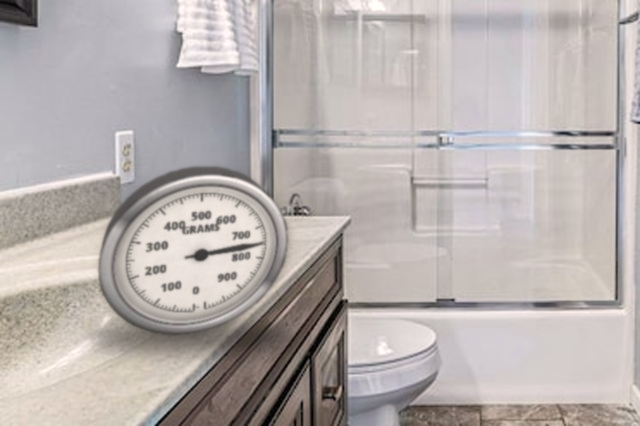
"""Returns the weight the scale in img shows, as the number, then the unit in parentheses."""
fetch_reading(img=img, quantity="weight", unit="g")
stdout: 750 (g)
